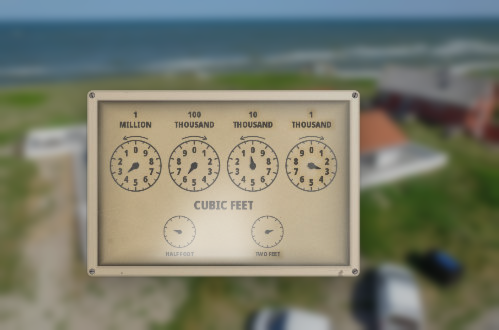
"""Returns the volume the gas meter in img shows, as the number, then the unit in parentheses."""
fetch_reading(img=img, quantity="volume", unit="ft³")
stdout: 360300 (ft³)
